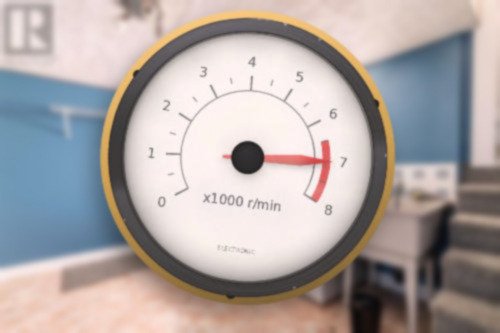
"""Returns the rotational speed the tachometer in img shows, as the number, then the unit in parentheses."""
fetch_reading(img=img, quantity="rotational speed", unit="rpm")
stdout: 7000 (rpm)
